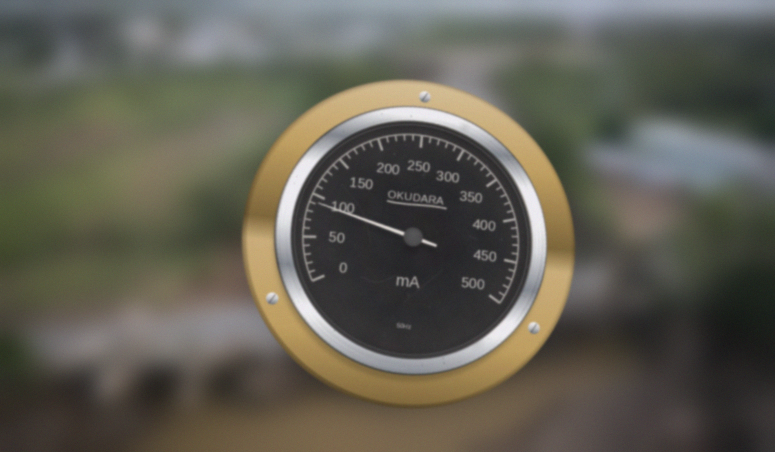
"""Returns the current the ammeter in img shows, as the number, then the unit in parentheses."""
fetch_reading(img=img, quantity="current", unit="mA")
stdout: 90 (mA)
